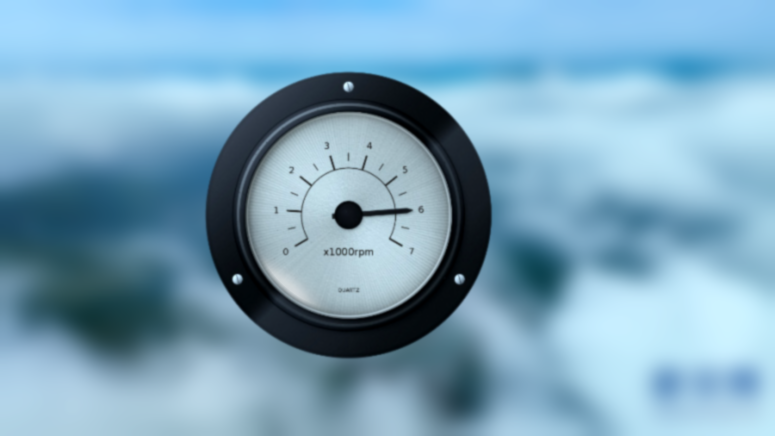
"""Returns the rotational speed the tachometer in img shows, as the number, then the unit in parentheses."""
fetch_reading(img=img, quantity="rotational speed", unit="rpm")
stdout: 6000 (rpm)
